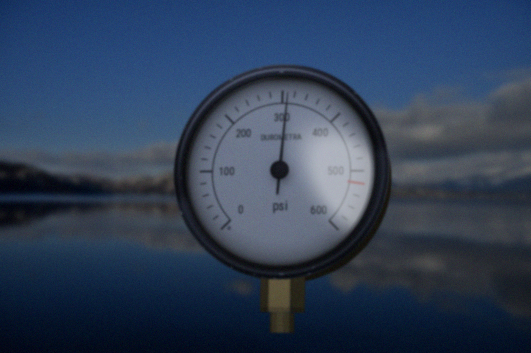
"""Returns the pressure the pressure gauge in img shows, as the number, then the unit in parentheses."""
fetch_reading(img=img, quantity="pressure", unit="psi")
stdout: 310 (psi)
